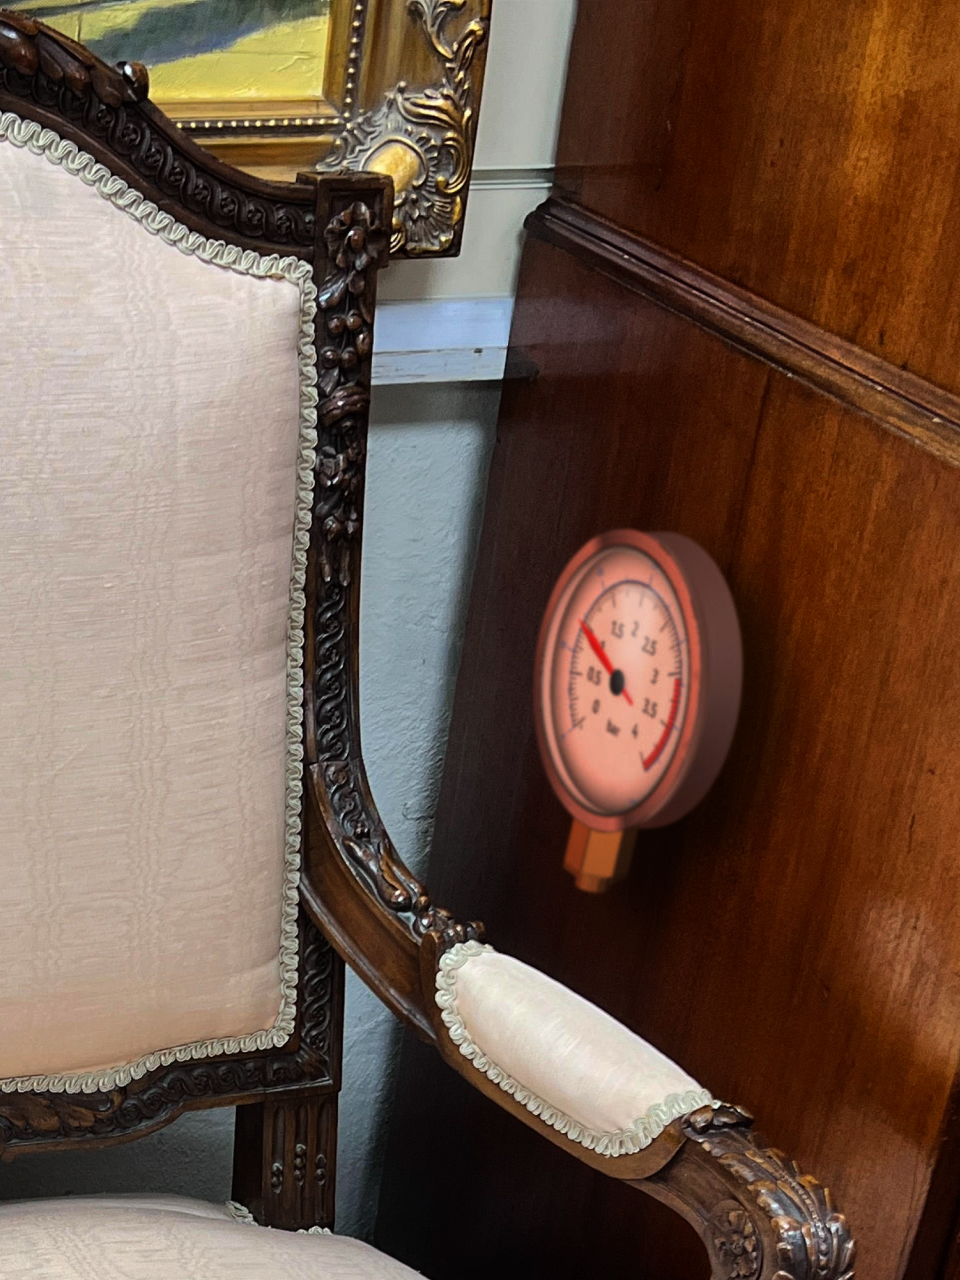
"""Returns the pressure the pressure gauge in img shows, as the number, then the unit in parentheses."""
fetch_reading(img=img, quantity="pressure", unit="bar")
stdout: 1 (bar)
